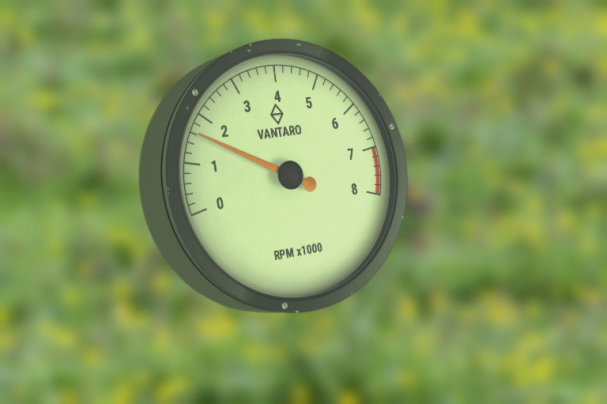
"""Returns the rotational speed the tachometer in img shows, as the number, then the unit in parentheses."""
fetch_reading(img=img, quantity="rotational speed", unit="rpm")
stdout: 1600 (rpm)
